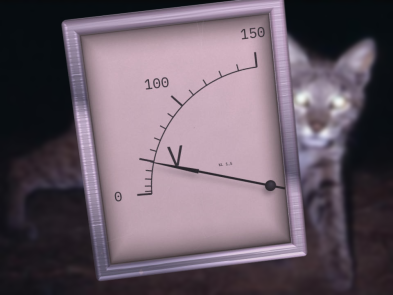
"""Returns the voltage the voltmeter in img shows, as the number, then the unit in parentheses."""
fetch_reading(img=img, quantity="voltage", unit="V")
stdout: 50 (V)
